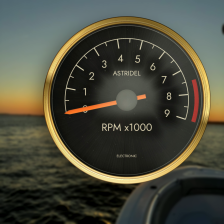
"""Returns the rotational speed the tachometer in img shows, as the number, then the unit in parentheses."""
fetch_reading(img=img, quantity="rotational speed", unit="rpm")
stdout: 0 (rpm)
